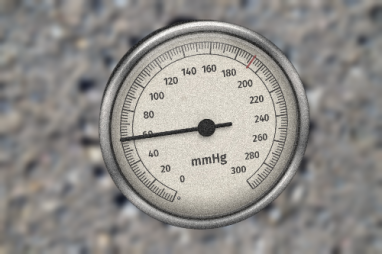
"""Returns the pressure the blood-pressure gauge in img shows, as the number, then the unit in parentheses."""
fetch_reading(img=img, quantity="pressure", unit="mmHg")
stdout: 60 (mmHg)
